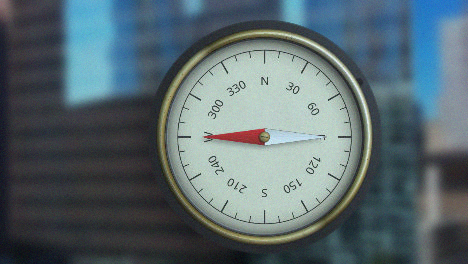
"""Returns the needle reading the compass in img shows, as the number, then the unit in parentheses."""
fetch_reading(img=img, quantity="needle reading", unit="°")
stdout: 270 (°)
